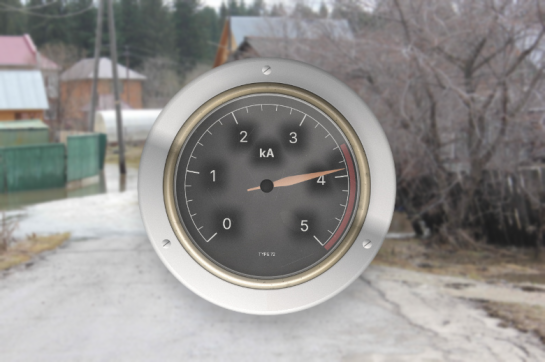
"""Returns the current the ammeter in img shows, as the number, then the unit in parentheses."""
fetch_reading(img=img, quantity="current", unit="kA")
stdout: 3.9 (kA)
